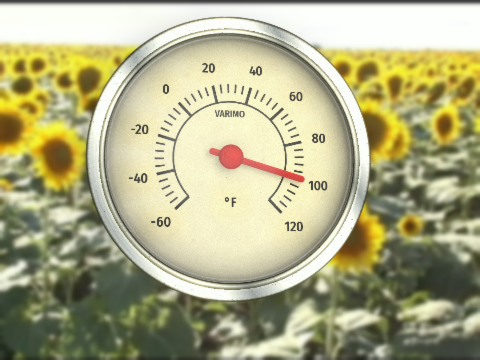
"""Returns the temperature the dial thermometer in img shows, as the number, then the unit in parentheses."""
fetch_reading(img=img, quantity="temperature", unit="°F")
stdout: 100 (°F)
